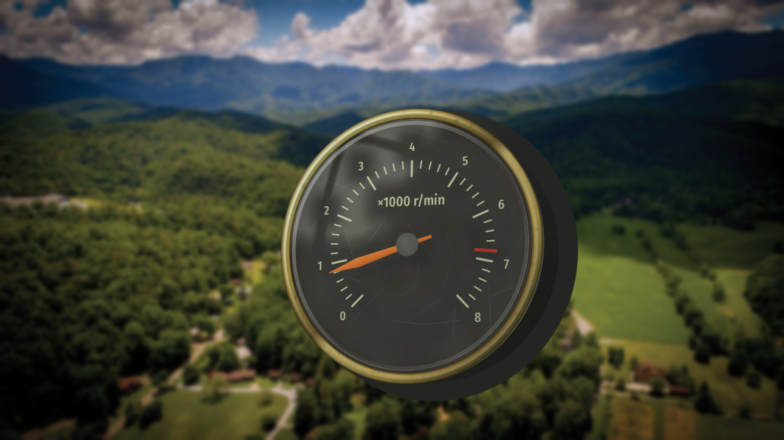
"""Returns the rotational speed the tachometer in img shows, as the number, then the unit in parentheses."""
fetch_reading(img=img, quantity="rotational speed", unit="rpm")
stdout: 800 (rpm)
